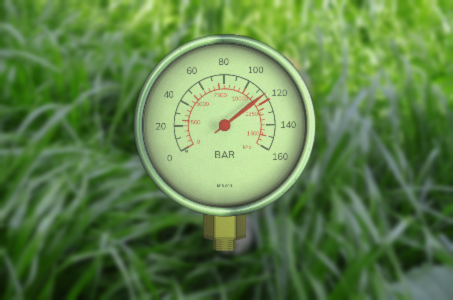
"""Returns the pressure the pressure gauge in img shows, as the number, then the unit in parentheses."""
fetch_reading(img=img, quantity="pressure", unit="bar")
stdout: 115 (bar)
